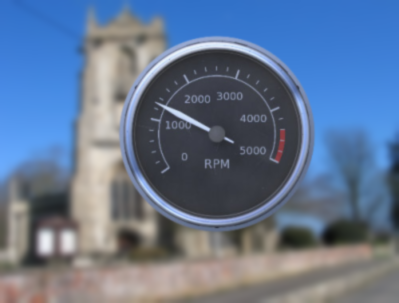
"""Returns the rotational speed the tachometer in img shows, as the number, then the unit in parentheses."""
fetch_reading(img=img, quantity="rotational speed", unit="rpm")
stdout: 1300 (rpm)
